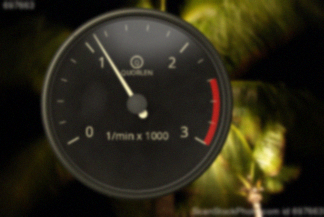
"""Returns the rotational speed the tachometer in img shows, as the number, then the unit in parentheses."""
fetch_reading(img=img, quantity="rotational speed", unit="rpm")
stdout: 1100 (rpm)
